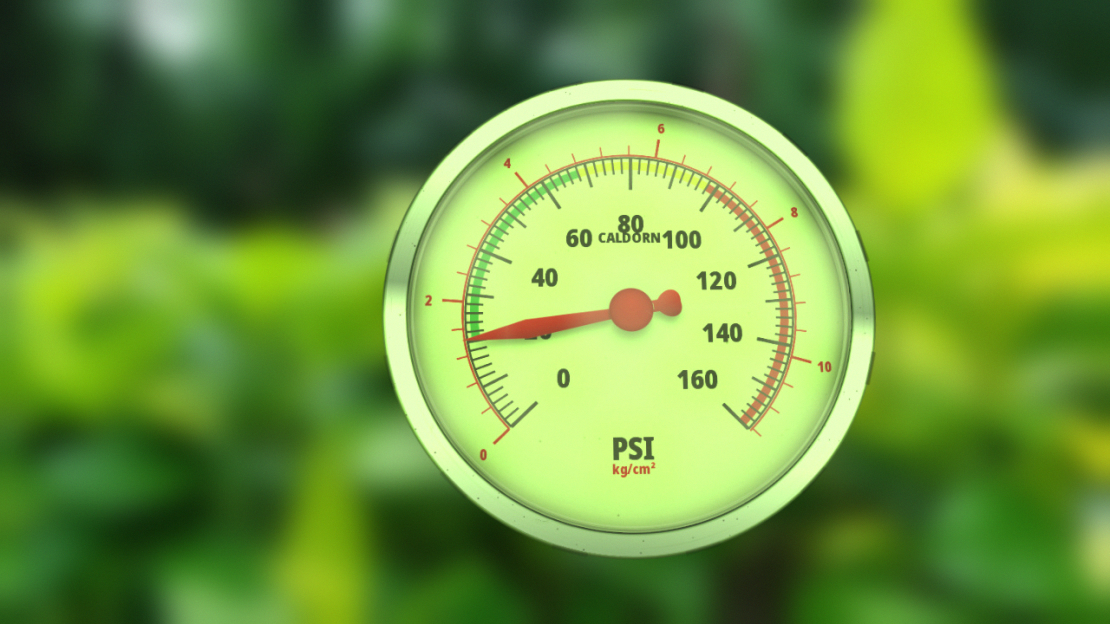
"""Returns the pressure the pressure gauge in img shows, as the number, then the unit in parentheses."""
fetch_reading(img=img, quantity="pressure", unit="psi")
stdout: 20 (psi)
